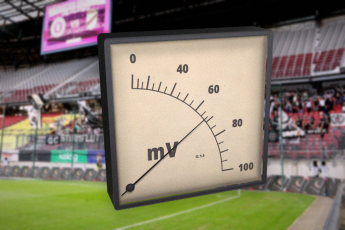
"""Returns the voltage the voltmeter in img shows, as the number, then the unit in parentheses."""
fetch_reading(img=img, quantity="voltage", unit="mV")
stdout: 67.5 (mV)
